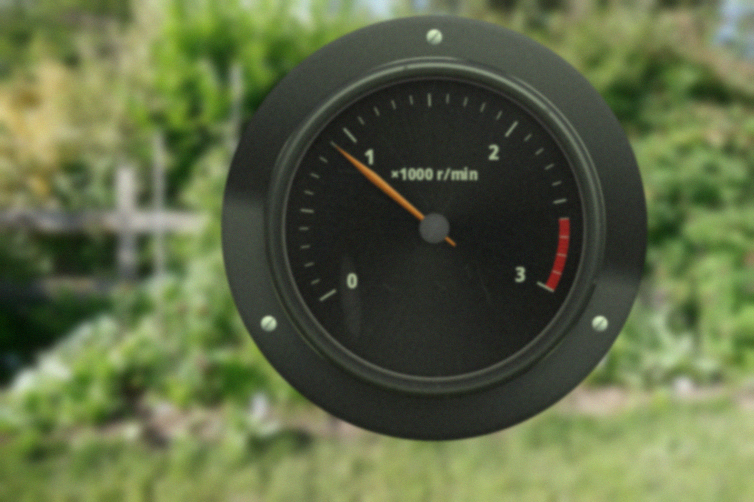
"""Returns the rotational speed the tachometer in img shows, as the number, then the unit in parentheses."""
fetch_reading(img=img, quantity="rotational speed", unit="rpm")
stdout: 900 (rpm)
